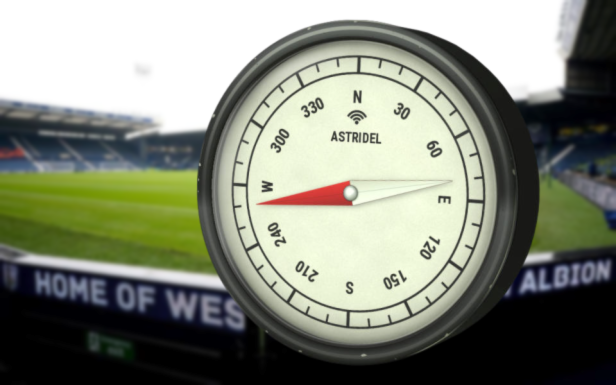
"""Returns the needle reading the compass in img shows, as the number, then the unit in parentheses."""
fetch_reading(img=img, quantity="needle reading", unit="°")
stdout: 260 (°)
